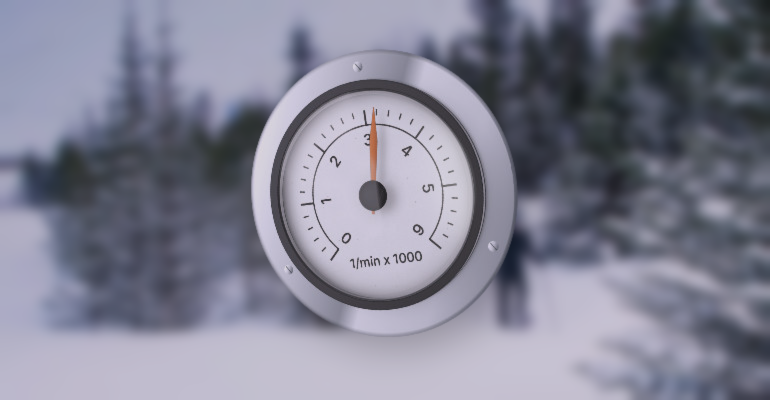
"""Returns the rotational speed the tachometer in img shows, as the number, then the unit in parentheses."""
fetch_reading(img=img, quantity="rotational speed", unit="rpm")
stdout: 3200 (rpm)
